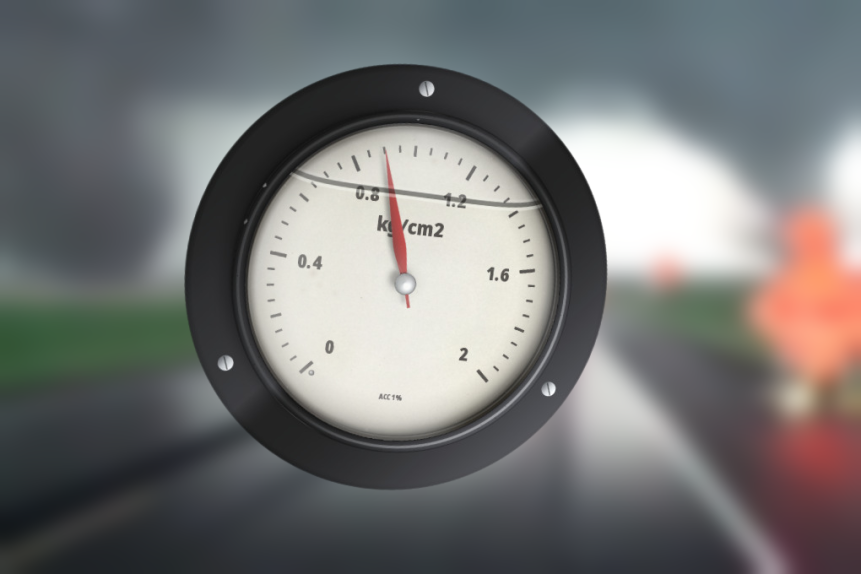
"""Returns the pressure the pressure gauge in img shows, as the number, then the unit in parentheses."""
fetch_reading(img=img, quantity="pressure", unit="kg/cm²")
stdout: 0.9 (kg/cm²)
